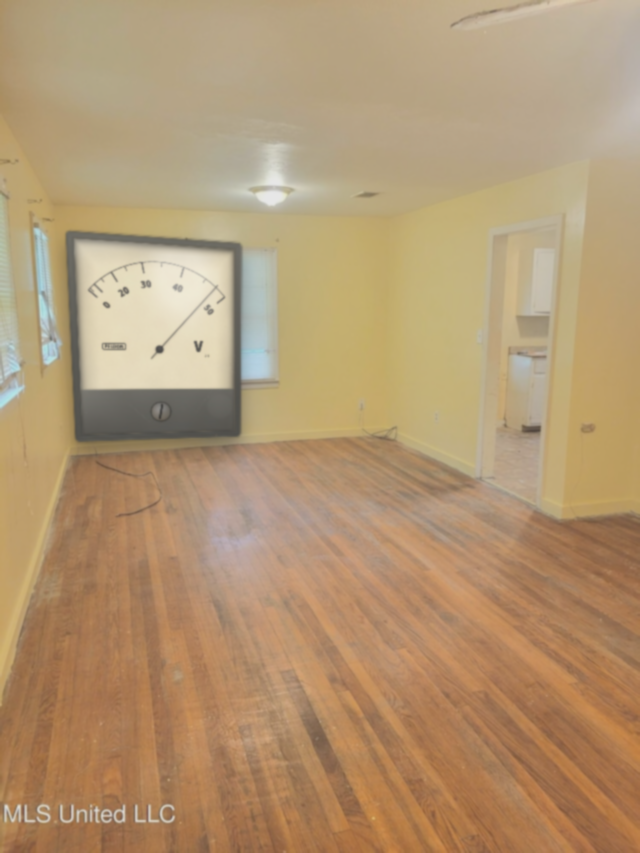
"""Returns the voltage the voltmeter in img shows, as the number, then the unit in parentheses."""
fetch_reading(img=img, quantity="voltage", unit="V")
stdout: 47.5 (V)
